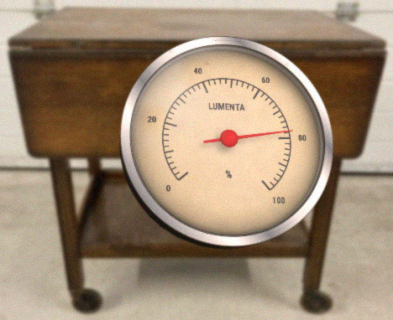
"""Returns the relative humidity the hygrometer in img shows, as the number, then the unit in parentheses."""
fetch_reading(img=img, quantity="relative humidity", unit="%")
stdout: 78 (%)
